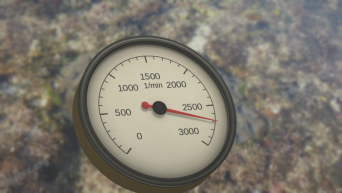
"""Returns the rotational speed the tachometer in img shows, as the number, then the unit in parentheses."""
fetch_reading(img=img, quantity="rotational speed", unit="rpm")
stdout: 2700 (rpm)
